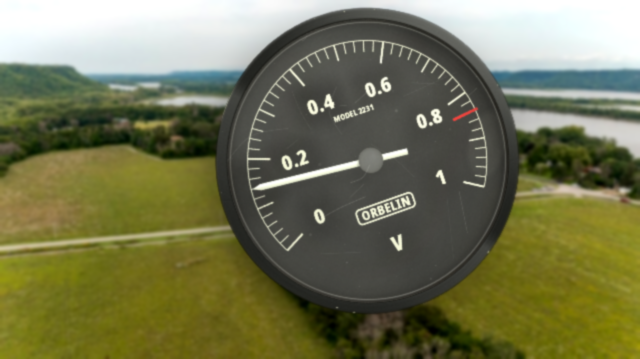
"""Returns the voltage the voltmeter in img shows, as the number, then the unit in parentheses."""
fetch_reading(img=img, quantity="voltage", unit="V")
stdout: 0.14 (V)
